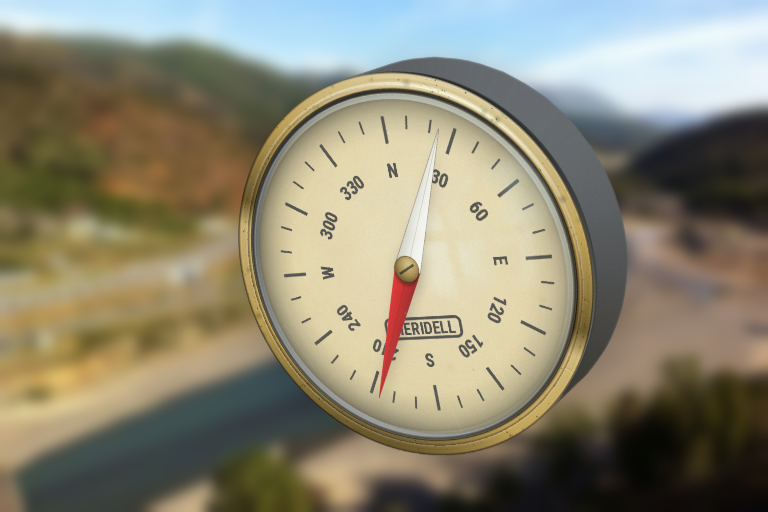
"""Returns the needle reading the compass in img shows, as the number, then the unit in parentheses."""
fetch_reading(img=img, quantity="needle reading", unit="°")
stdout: 205 (°)
